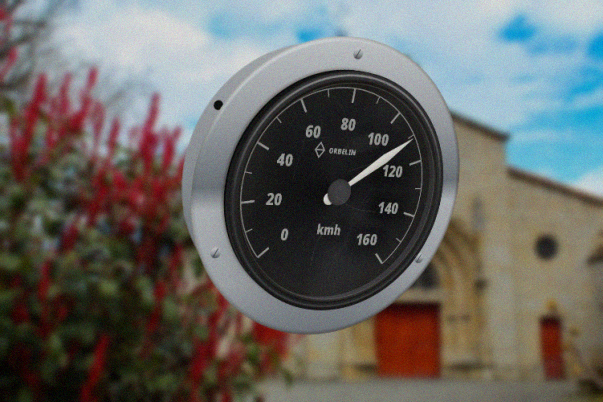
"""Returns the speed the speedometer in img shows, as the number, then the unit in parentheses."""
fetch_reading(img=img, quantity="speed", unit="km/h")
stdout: 110 (km/h)
